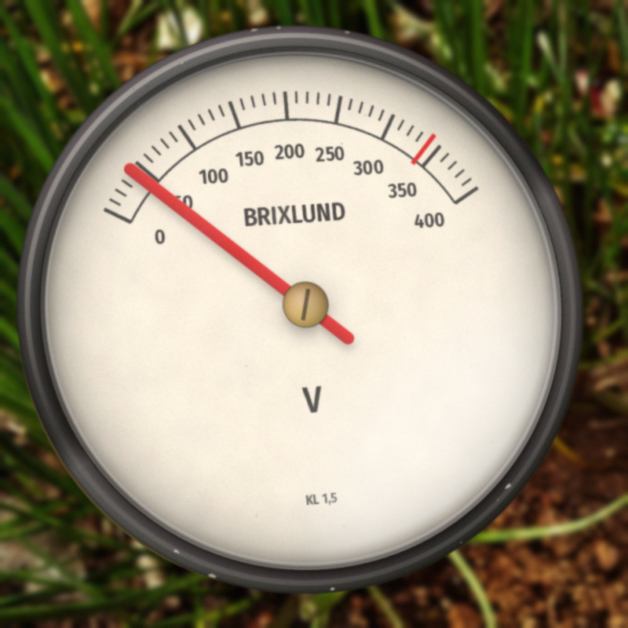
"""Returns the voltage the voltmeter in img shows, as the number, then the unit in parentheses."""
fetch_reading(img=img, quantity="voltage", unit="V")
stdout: 40 (V)
